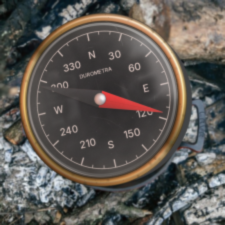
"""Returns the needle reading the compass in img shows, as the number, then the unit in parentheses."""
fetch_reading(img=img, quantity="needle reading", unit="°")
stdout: 115 (°)
